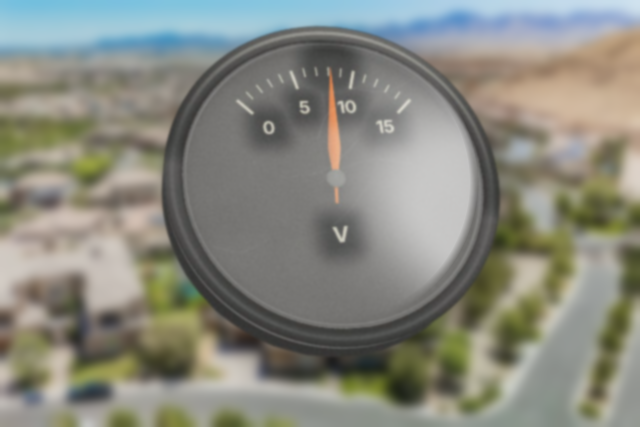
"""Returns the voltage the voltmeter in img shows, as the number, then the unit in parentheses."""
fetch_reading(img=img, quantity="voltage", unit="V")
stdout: 8 (V)
